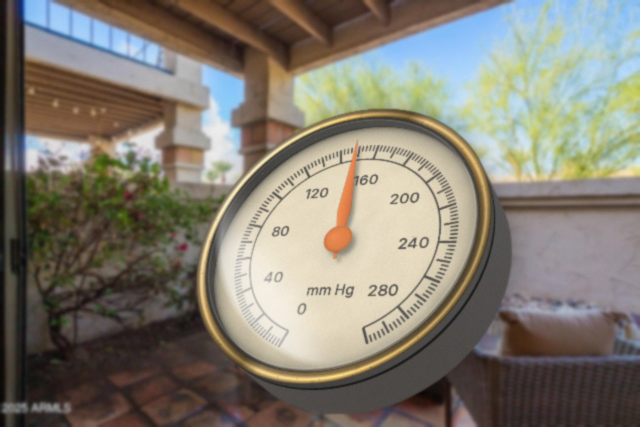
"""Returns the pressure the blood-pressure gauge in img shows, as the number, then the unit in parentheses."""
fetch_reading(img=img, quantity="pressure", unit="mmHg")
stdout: 150 (mmHg)
